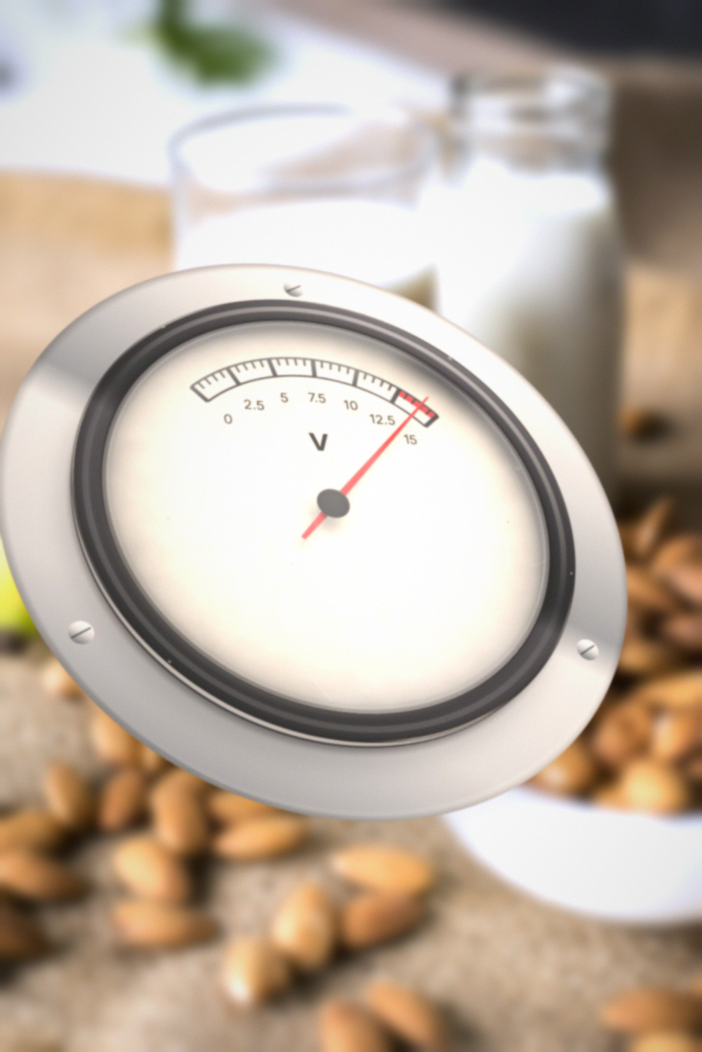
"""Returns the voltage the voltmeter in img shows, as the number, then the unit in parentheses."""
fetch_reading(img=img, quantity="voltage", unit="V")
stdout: 14 (V)
